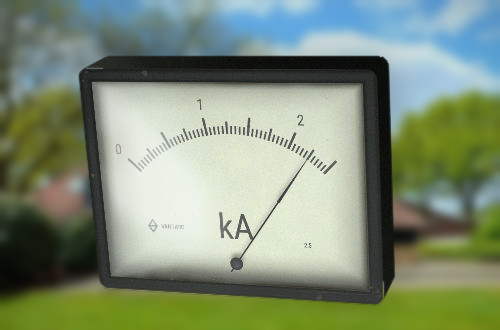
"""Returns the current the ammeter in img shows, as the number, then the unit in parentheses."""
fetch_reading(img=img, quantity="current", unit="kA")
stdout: 2.25 (kA)
